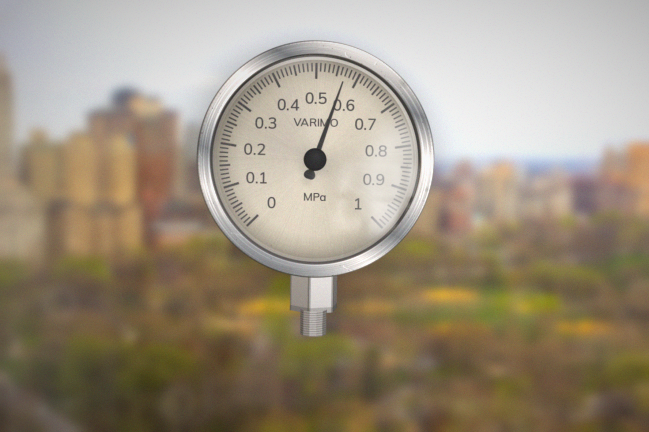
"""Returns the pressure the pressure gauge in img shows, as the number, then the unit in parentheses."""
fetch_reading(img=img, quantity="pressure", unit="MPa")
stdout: 0.57 (MPa)
